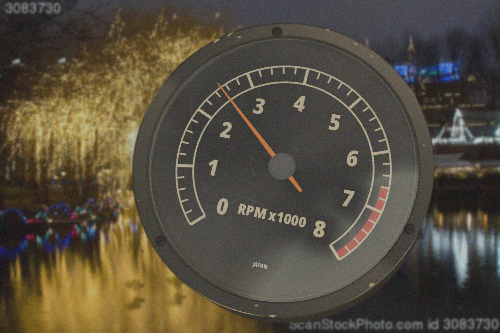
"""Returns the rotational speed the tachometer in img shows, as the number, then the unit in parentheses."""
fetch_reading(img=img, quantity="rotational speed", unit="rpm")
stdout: 2500 (rpm)
